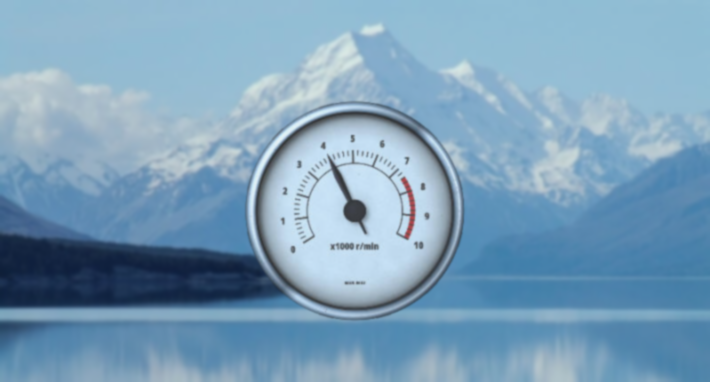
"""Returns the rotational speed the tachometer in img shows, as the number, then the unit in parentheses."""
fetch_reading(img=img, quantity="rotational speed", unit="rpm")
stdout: 4000 (rpm)
